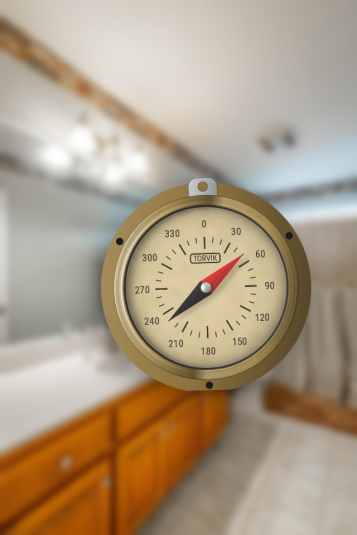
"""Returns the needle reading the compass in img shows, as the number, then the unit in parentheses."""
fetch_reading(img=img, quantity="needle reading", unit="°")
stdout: 50 (°)
